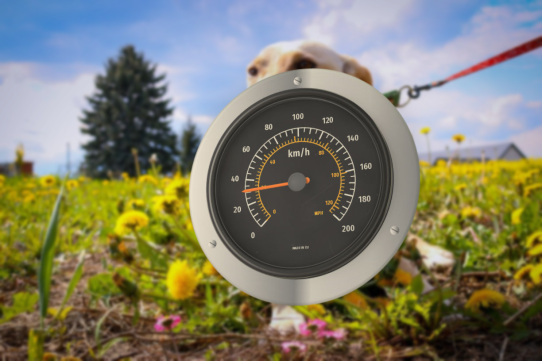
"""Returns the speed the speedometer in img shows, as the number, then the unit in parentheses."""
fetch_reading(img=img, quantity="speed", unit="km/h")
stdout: 30 (km/h)
